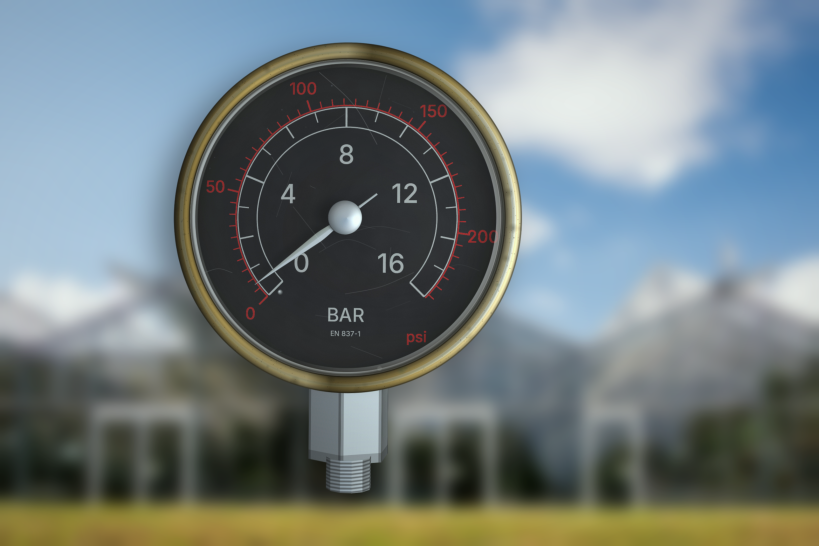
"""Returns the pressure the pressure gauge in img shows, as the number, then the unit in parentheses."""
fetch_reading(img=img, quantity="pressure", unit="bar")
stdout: 0.5 (bar)
